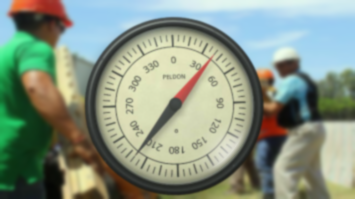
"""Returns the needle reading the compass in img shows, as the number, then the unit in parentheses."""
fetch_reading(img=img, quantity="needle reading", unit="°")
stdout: 40 (°)
